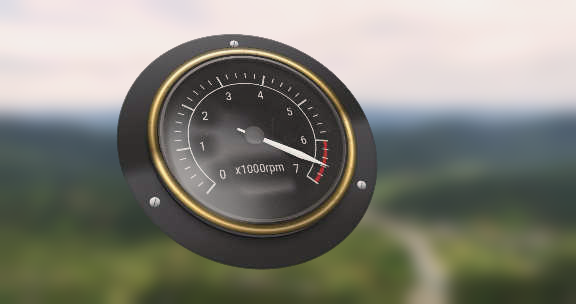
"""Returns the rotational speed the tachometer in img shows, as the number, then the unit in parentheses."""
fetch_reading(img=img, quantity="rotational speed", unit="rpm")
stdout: 6600 (rpm)
